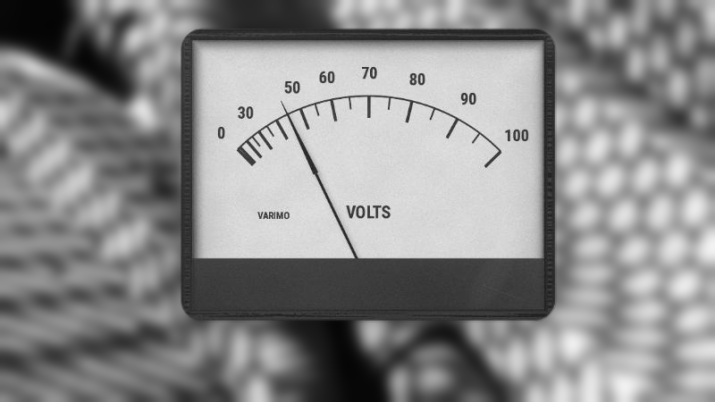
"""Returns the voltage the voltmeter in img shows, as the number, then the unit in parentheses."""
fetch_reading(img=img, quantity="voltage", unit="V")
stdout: 45 (V)
